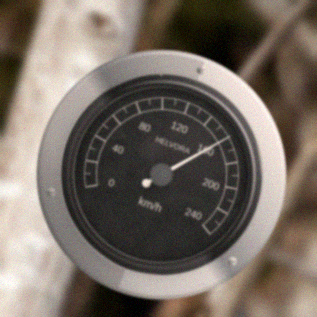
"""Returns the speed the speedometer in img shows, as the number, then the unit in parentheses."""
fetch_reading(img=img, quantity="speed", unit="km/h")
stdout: 160 (km/h)
